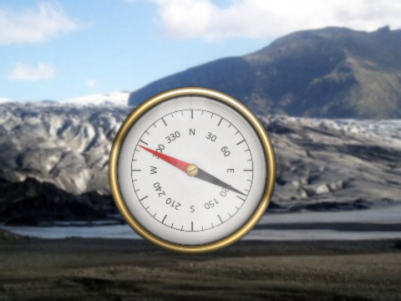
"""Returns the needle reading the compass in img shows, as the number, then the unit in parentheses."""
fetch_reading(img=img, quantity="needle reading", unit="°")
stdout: 295 (°)
